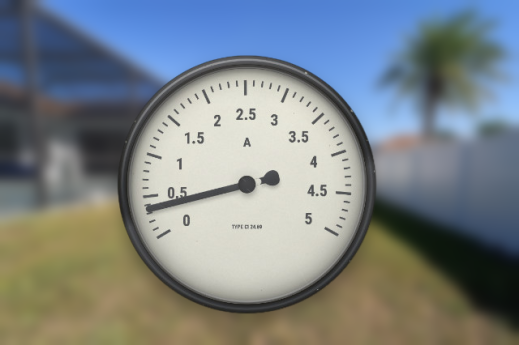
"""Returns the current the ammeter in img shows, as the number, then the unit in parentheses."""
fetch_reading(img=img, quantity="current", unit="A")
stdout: 0.35 (A)
